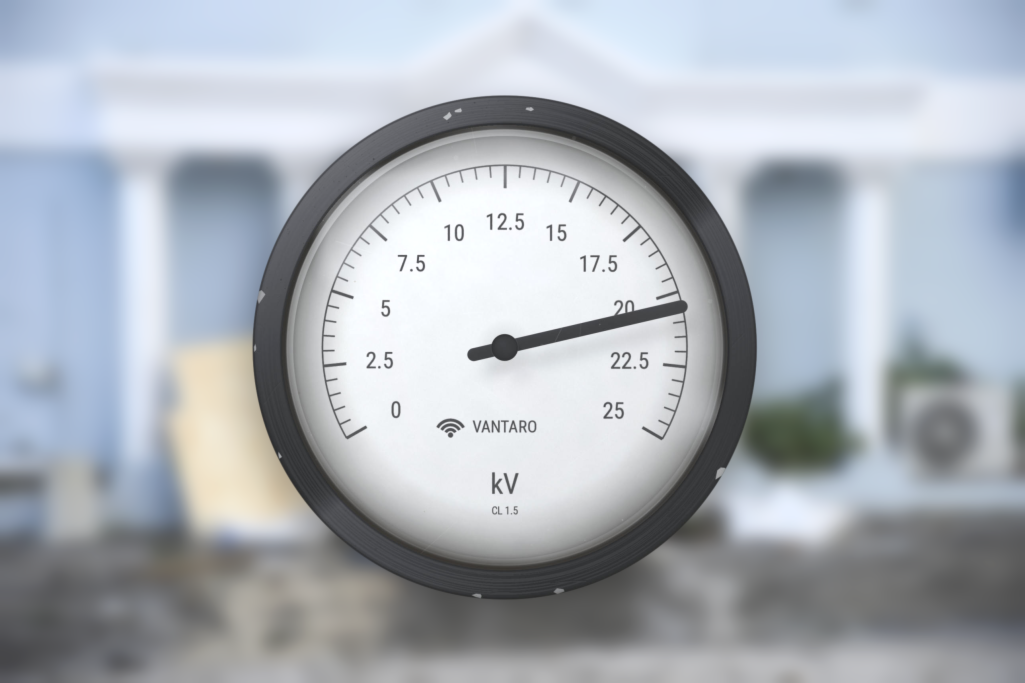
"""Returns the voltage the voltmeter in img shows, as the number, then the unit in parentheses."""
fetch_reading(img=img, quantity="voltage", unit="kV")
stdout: 20.5 (kV)
